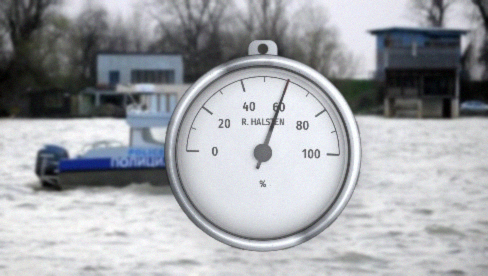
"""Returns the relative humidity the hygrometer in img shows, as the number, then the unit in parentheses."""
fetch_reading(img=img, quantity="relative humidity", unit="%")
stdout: 60 (%)
